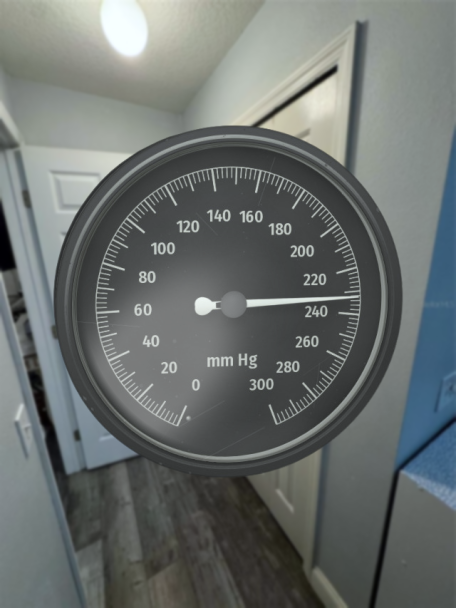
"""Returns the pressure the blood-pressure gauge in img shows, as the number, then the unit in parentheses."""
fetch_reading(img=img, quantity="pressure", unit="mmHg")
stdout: 232 (mmHg)
